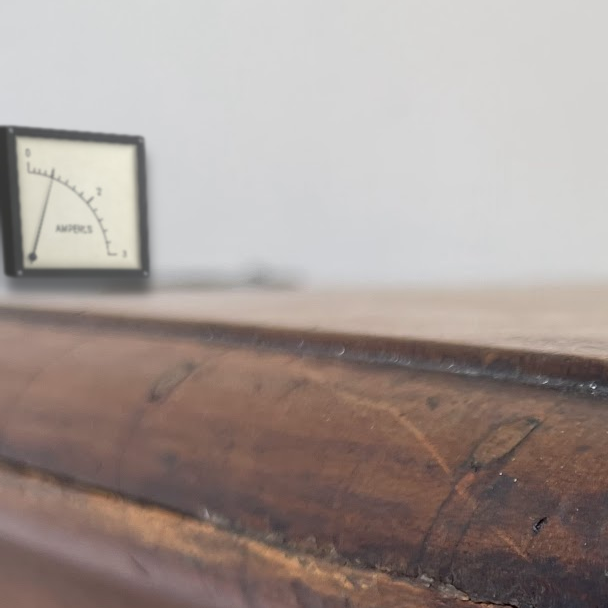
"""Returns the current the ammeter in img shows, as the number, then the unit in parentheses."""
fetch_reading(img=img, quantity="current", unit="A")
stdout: 1 (A)
